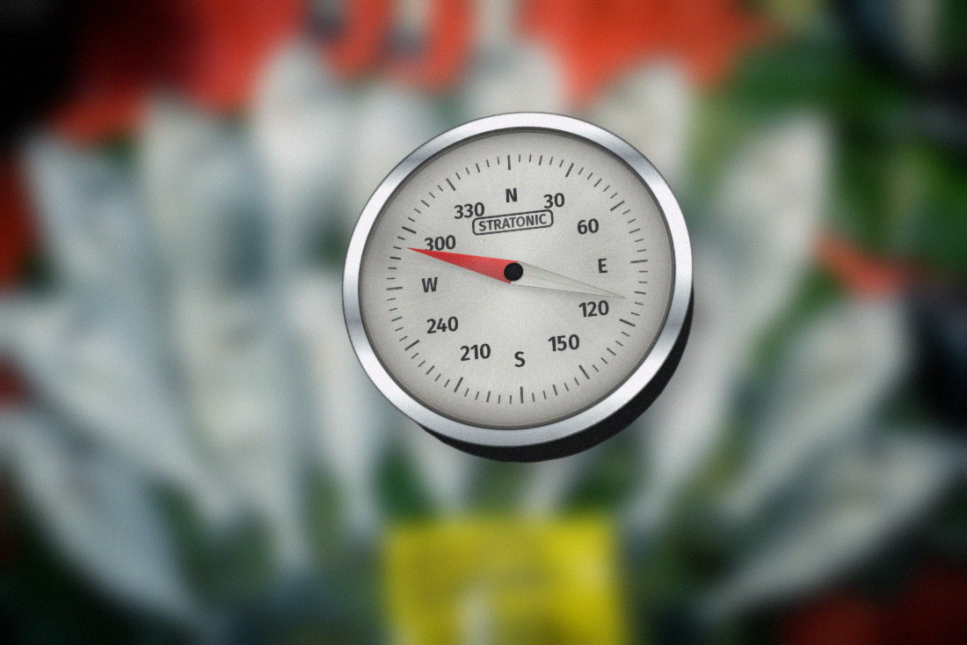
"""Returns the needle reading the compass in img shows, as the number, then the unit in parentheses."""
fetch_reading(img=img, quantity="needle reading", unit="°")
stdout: 290 (°)
